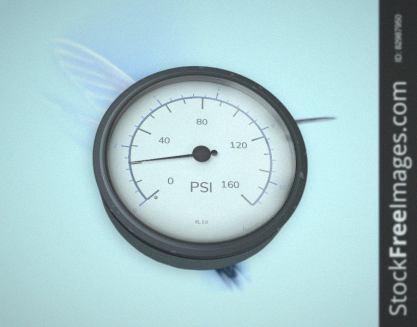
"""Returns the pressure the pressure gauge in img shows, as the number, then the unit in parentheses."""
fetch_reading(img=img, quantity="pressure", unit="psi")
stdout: 20 (psi)
